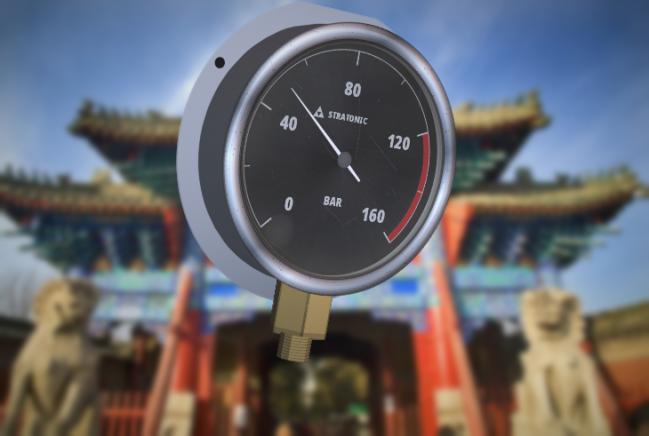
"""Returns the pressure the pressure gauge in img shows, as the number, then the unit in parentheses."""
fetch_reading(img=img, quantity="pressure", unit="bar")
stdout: 50 (bar)
